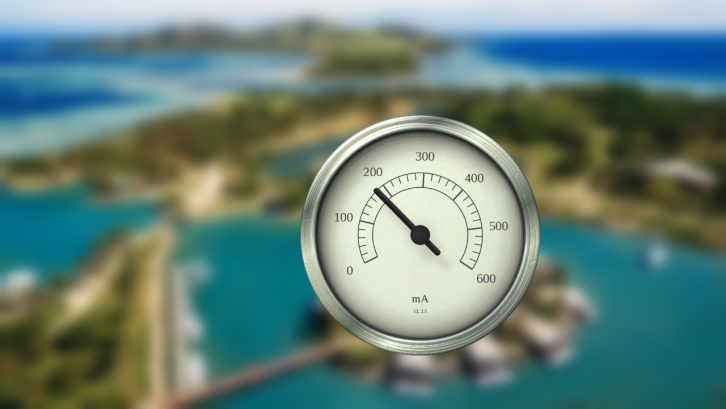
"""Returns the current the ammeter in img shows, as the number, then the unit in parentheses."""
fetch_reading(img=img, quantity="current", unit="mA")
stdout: 180 (mA)
